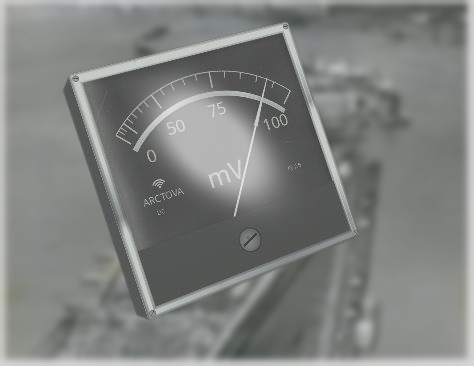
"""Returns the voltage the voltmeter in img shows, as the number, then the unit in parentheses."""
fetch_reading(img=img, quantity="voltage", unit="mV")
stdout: 92.5 (mV)
